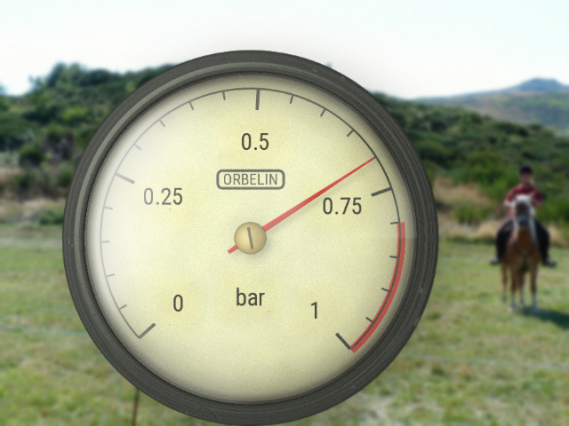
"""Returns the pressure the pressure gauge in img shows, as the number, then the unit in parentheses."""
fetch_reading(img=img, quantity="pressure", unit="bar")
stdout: 0.7 (bar)
